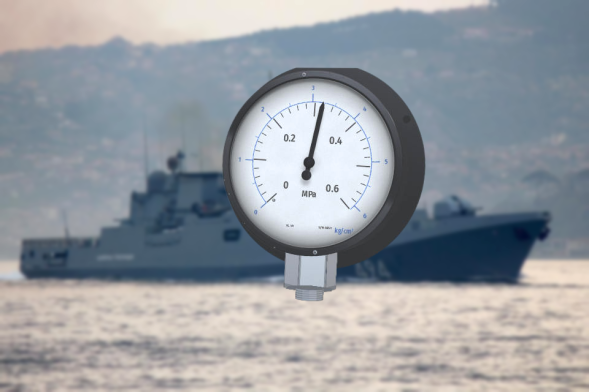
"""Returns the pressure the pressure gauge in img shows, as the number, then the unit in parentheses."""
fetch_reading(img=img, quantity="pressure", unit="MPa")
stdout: 0.32 (MPa)
